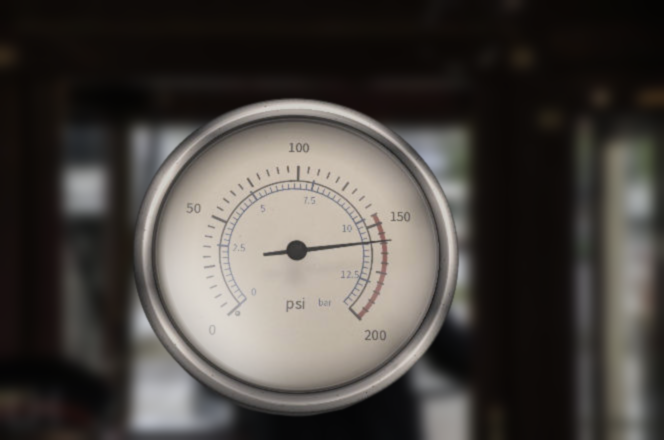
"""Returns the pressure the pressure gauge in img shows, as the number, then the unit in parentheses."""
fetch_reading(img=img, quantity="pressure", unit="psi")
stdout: 160 (psi)
